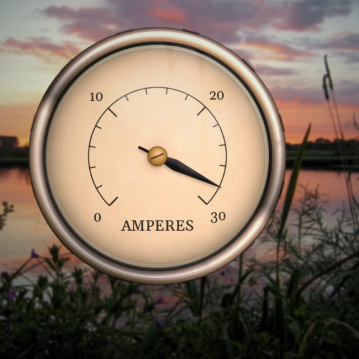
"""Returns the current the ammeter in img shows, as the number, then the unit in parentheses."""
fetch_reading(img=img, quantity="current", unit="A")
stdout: 28 (A)
